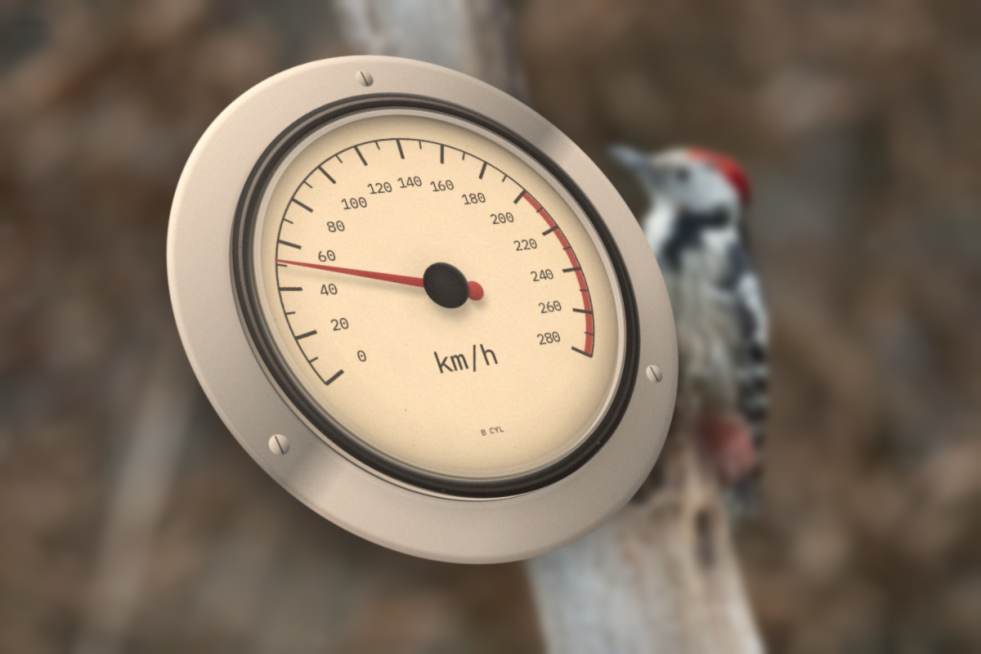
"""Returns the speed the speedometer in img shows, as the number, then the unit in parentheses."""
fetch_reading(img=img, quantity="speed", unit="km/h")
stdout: 50 (km/h)
